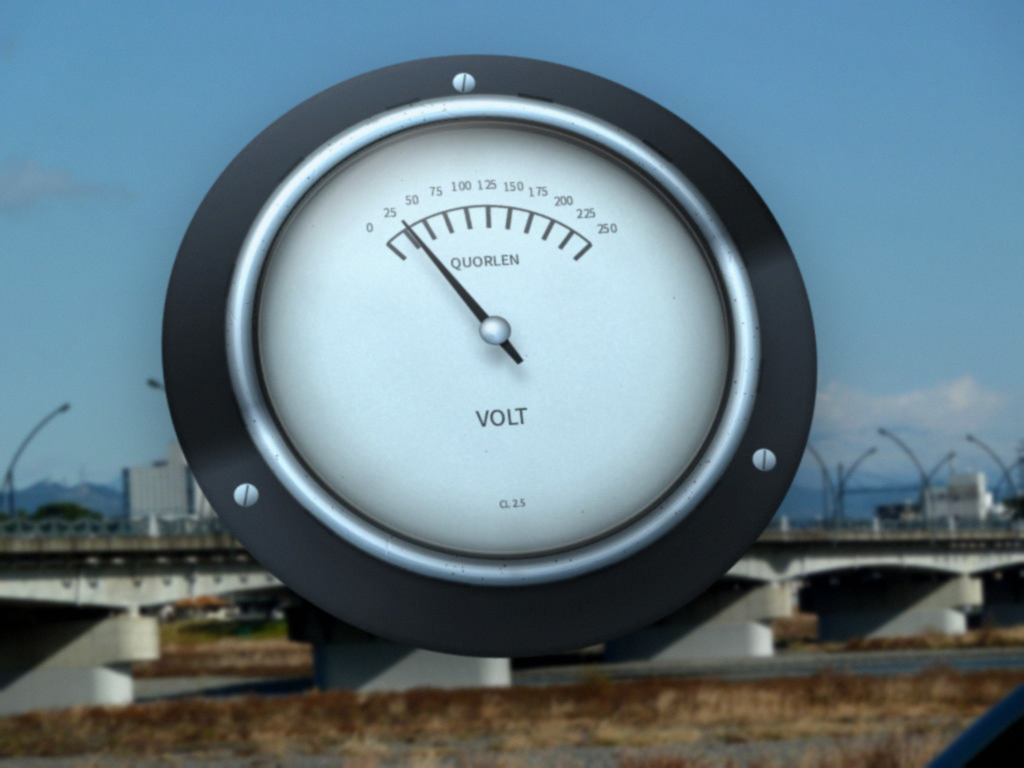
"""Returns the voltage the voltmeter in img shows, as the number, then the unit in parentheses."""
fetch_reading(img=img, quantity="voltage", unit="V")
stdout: 25 (V)
